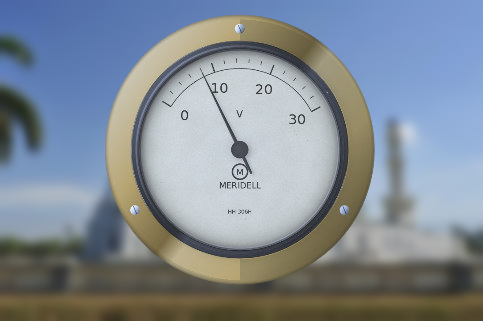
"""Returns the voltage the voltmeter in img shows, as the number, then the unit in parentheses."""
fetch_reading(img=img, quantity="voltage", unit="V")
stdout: 8 (V)
